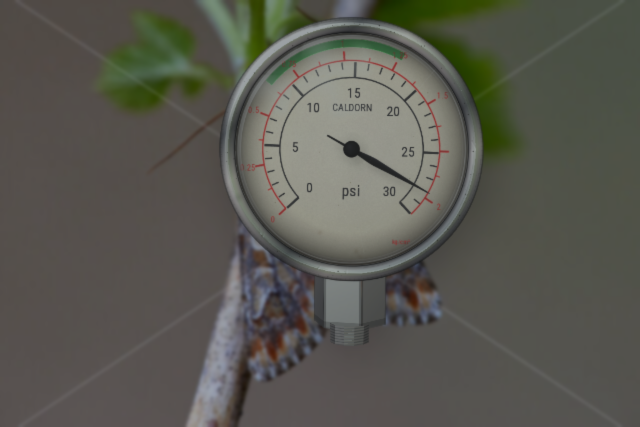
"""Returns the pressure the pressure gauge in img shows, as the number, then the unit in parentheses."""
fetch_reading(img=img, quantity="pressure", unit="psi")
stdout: 28 (psi)
